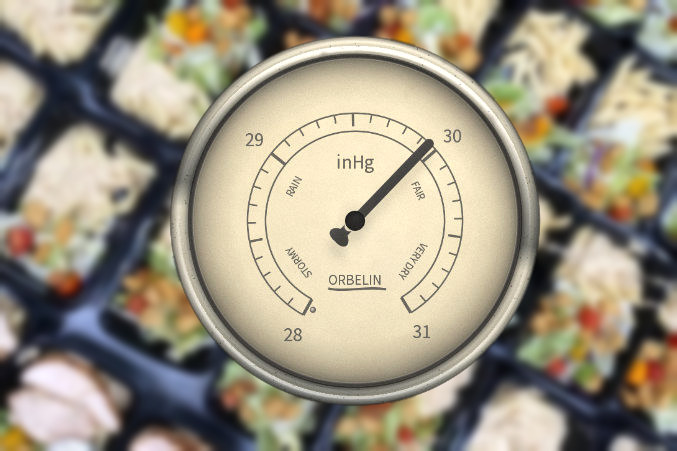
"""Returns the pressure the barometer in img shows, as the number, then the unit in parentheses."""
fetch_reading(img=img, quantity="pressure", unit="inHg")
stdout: 29.95 (inHg)
